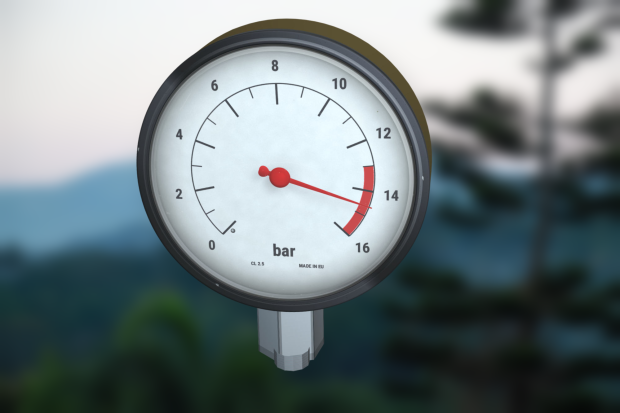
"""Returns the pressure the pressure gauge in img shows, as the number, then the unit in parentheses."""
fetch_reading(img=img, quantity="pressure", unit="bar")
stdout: 14.5 (bar)
